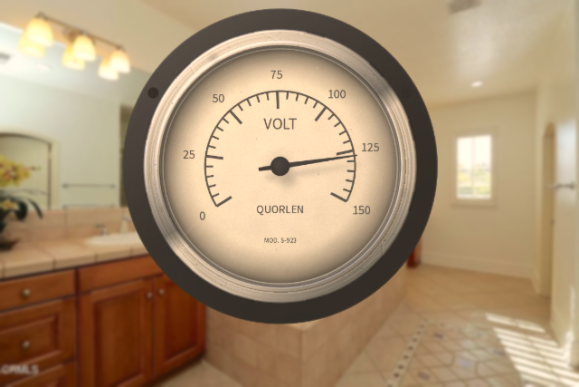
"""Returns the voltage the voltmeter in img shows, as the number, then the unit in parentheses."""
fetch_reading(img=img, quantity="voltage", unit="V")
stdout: 127.5 (V)
